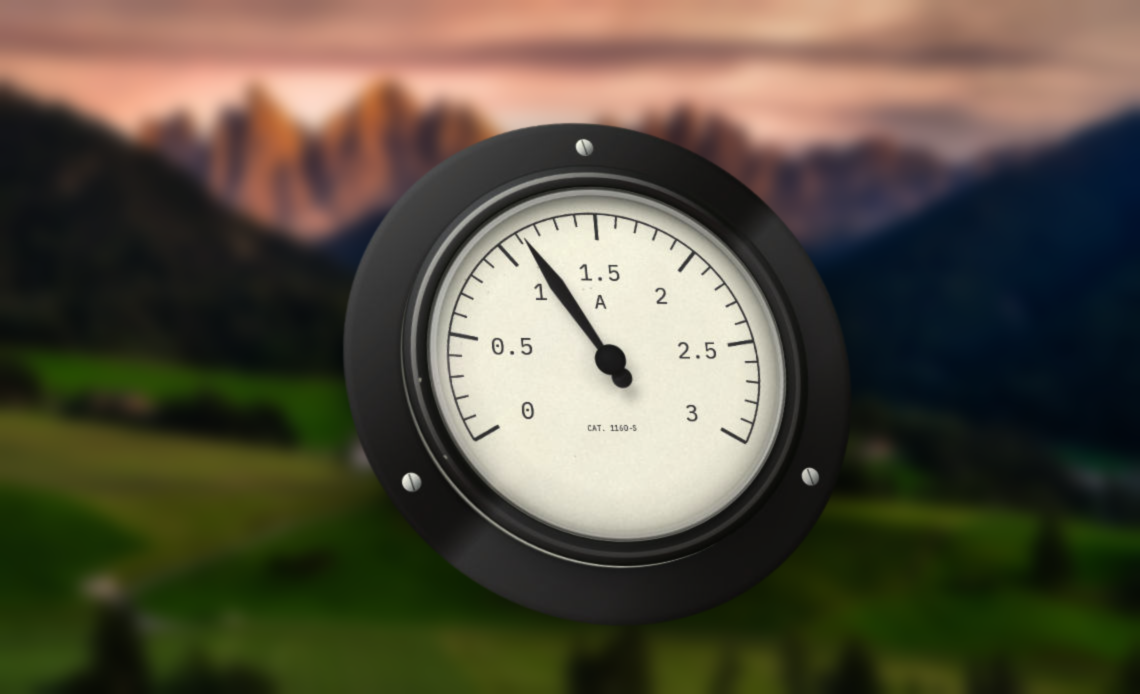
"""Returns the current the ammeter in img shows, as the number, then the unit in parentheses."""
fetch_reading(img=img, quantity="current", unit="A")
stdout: 1.1 (A)
